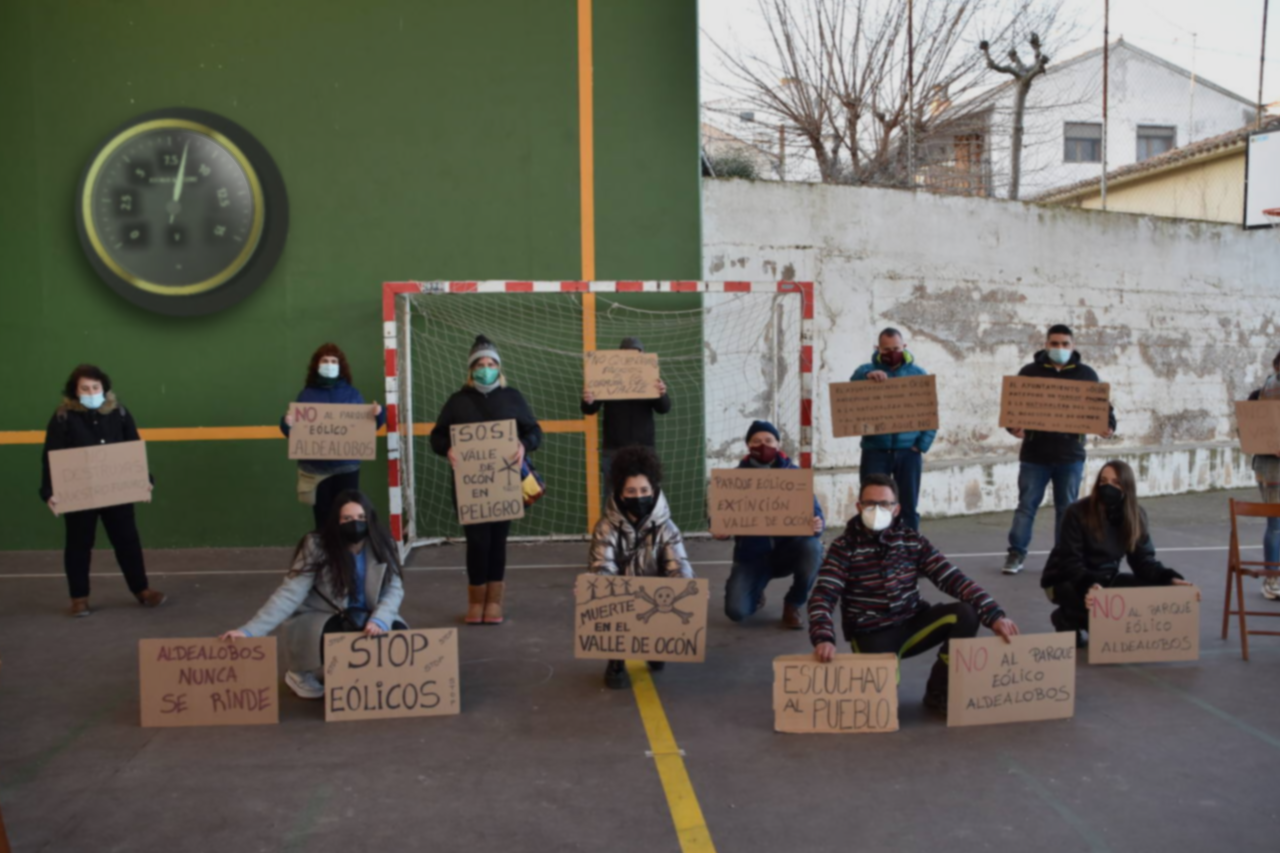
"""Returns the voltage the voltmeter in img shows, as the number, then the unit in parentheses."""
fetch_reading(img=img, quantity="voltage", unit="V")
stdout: 8.5 (V)
